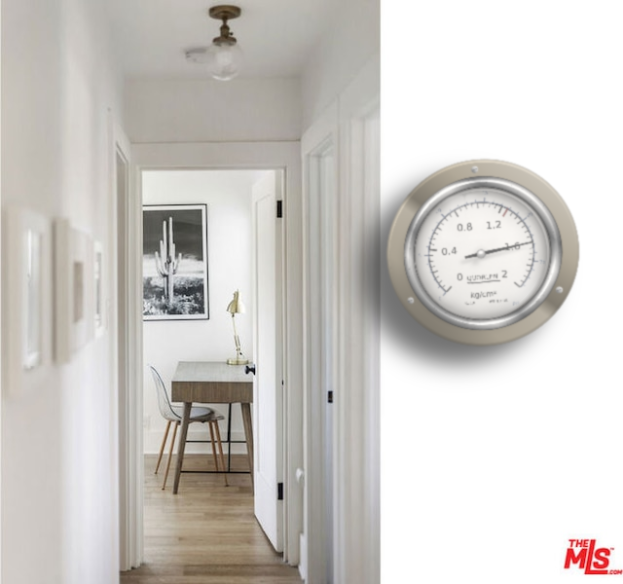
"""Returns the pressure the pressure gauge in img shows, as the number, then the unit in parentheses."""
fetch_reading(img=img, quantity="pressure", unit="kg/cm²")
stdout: 1.6 (kg/cm²)
